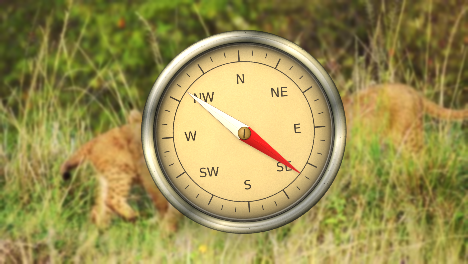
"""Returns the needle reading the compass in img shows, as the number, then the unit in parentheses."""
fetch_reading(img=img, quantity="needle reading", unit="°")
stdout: 130 (°)
